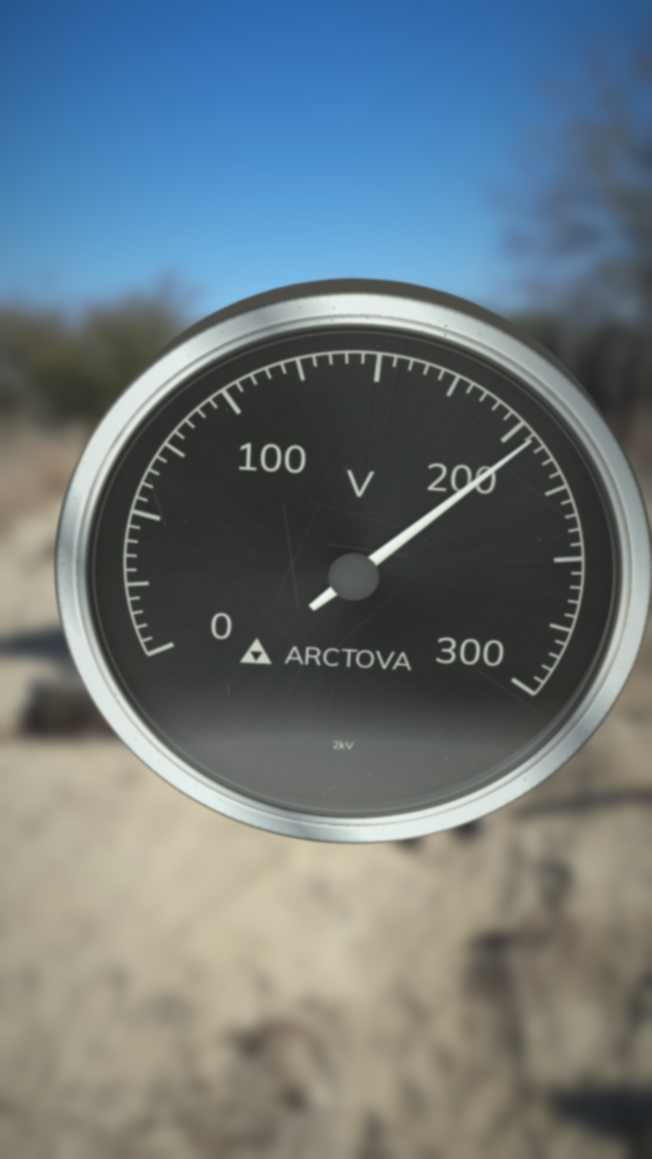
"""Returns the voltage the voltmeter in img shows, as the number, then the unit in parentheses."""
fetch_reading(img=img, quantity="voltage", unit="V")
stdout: 205 (V)
